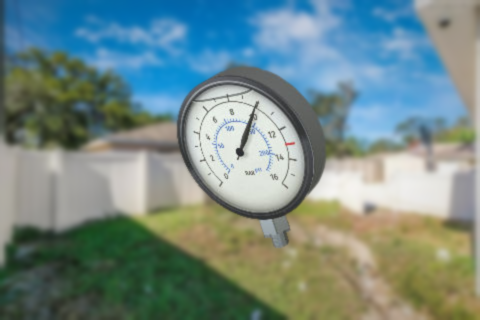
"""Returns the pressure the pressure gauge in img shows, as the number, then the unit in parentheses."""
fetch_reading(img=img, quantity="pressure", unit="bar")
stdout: 10 (bar)
